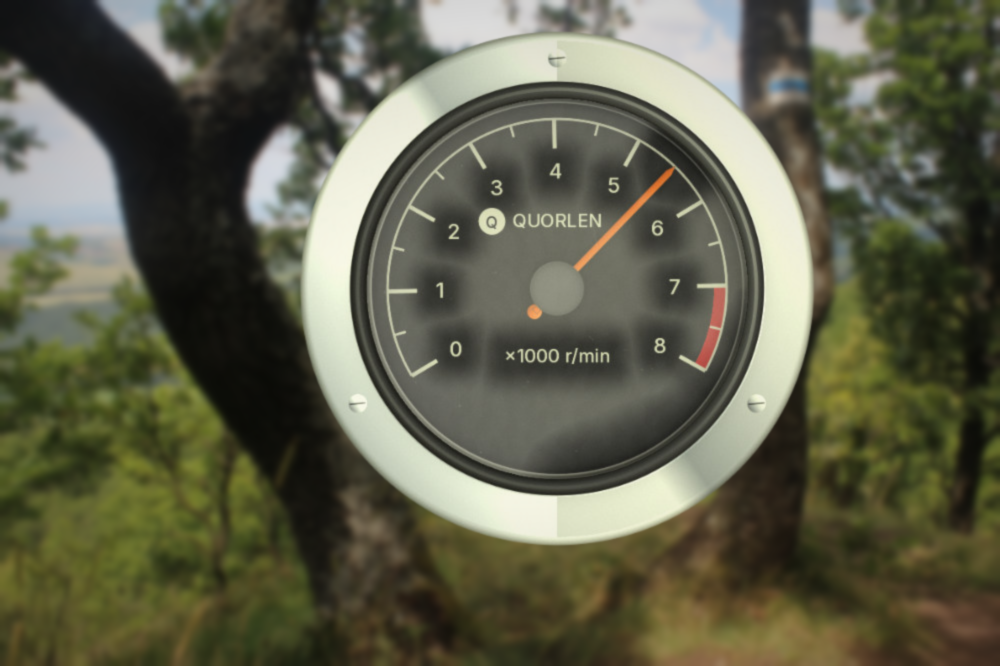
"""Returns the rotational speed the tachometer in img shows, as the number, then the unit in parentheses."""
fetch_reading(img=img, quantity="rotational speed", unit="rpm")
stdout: 5500 (rpm)
